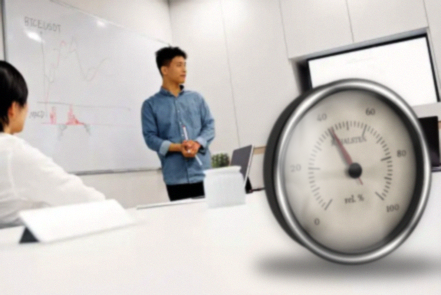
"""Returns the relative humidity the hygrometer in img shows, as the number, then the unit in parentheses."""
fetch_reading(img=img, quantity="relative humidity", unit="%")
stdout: 40 (%)
